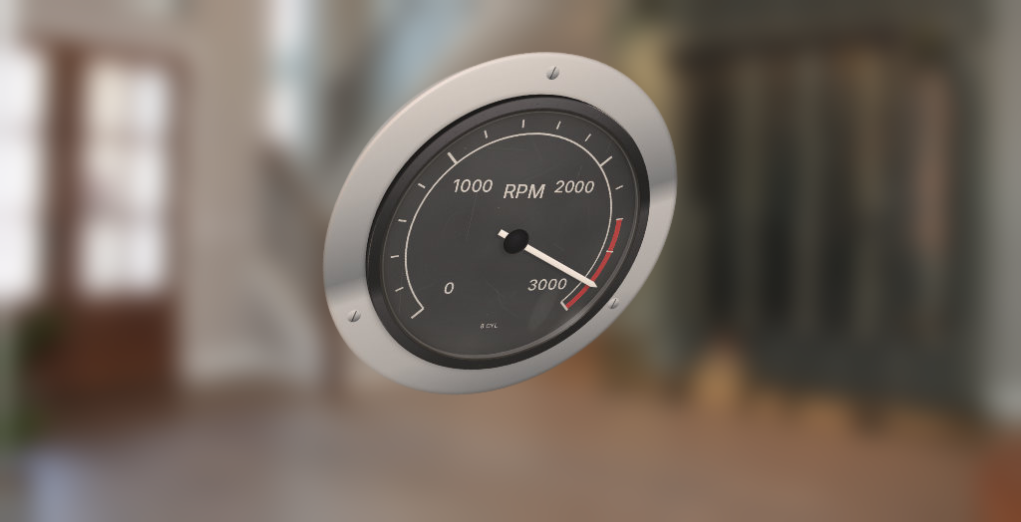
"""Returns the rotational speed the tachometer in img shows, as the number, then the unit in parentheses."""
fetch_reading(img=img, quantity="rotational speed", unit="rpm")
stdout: 2800 (rpm)
